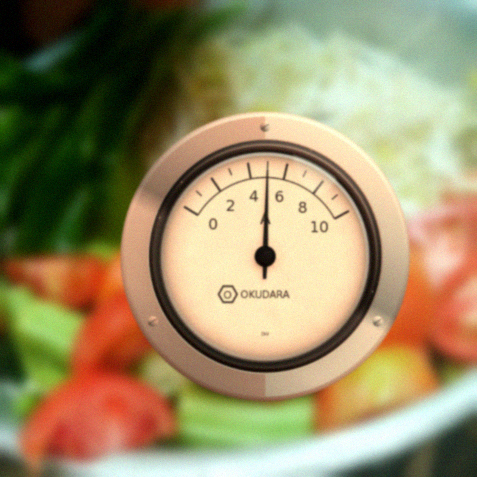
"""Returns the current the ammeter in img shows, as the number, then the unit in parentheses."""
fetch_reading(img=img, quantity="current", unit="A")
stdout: 5 (A)
